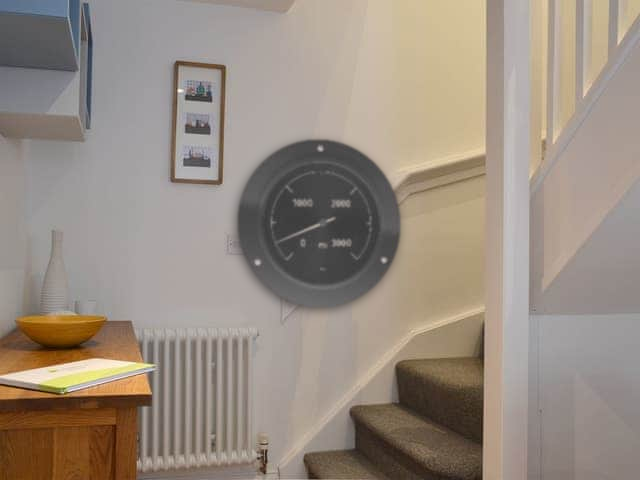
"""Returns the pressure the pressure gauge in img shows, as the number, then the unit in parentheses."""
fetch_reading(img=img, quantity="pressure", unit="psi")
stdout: 250 (psi)
